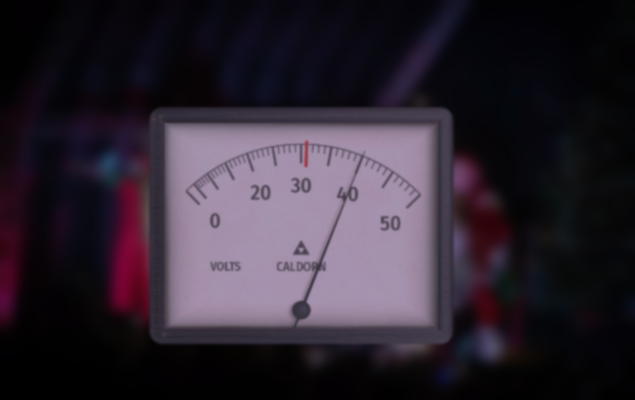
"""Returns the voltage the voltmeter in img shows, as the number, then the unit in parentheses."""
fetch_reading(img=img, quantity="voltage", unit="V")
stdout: 40 (V)
